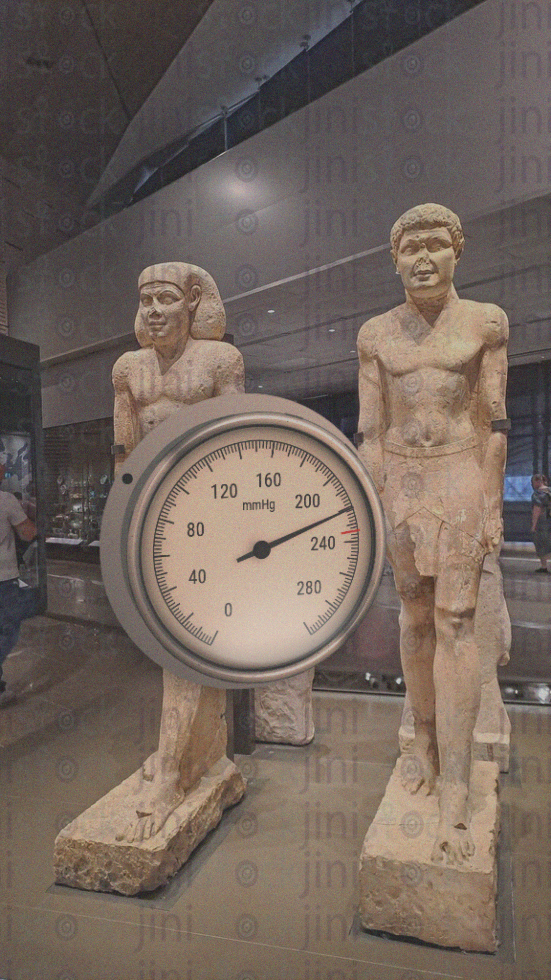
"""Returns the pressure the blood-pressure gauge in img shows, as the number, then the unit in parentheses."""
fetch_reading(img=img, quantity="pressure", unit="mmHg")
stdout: 220 (mmHg)
